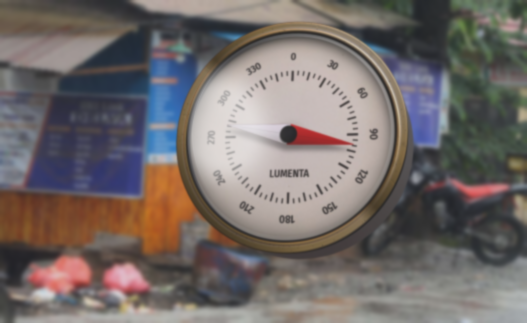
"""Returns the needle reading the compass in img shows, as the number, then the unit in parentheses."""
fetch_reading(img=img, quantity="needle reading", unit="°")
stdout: 100 (°)
